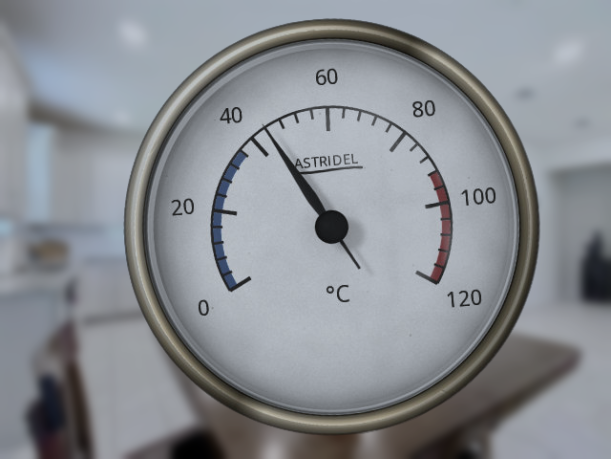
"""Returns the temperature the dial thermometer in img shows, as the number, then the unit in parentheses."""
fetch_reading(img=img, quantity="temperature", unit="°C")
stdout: 44 (°C)
